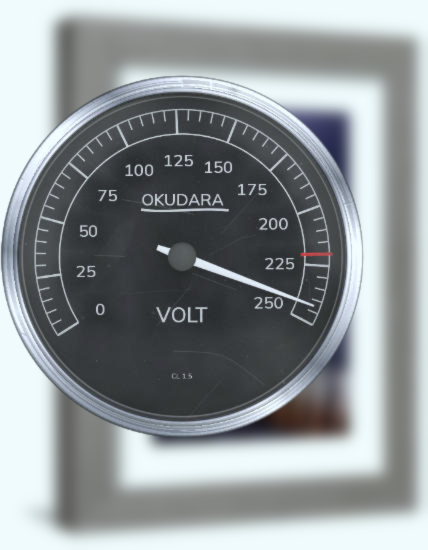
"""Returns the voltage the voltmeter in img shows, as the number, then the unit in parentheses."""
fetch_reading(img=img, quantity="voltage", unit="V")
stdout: 242.5 (V)
